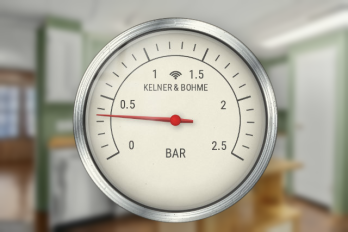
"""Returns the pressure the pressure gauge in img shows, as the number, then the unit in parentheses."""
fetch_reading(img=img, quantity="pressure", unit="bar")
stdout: 0.35 (bar)
